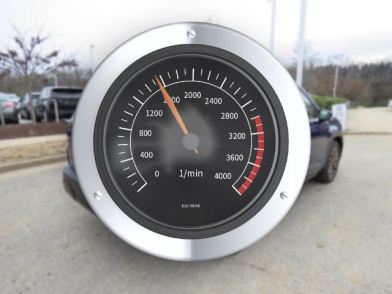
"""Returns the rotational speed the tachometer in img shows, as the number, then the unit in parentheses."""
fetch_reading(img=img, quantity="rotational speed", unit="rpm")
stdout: 1550 (rpm)
